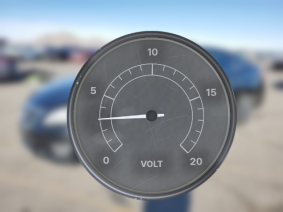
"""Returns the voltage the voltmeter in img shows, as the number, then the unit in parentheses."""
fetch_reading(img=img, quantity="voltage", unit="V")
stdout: 3 (V)
